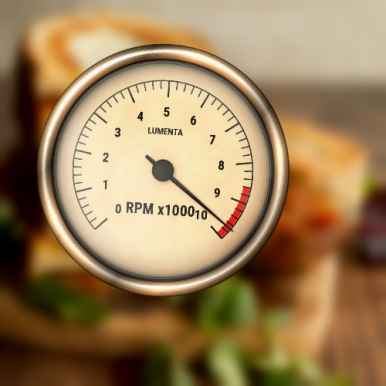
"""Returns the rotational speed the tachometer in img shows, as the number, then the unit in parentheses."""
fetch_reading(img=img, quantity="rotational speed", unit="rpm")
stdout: 9700 (rpm)
